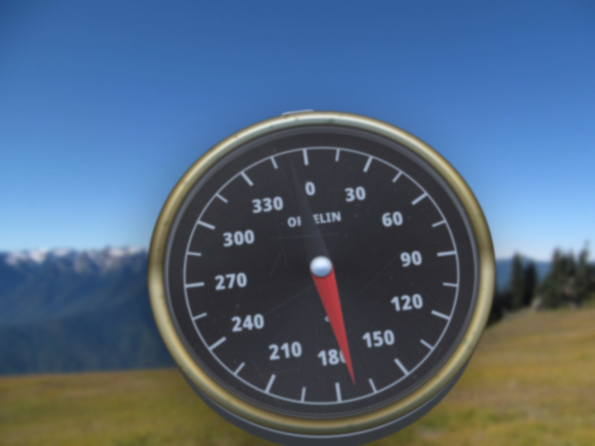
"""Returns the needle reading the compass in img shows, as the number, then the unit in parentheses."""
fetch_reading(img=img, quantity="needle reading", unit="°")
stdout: 172.5 (°)
